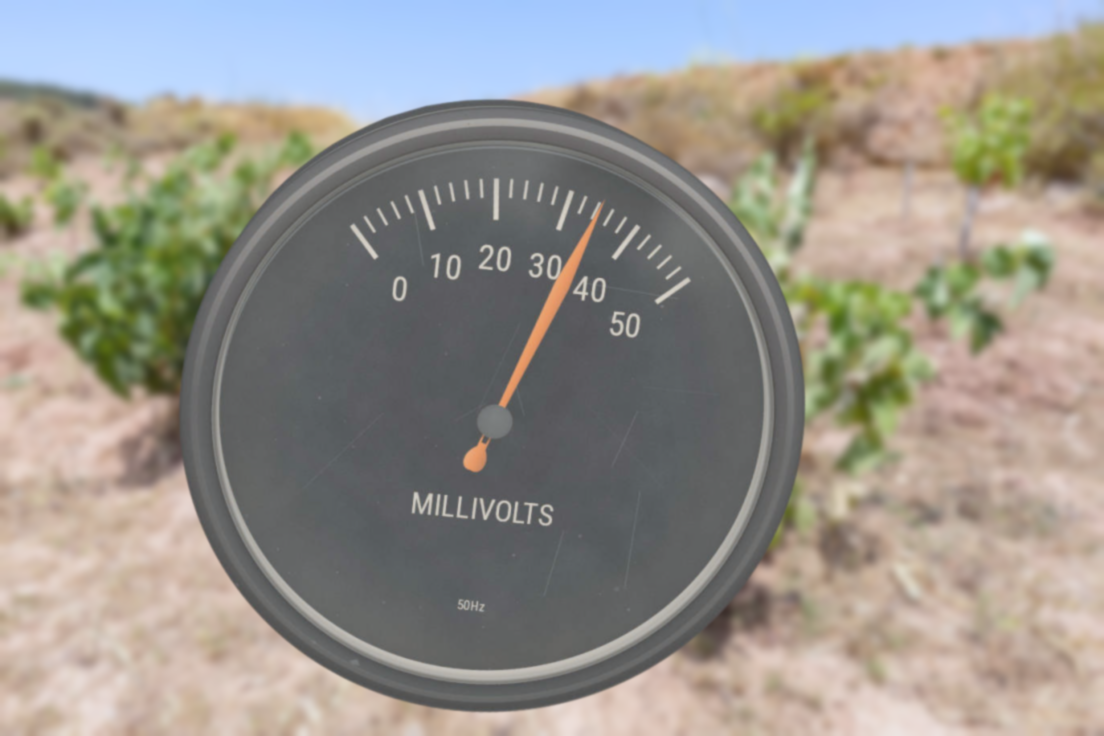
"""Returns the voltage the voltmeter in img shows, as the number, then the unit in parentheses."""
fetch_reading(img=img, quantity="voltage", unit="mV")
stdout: 34 (mV)
